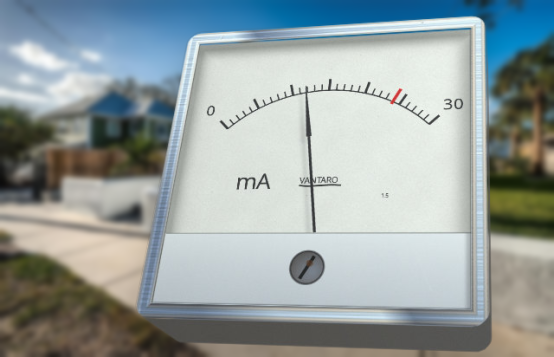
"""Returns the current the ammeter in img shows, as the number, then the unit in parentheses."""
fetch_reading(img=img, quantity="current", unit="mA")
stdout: 12 (mA)
